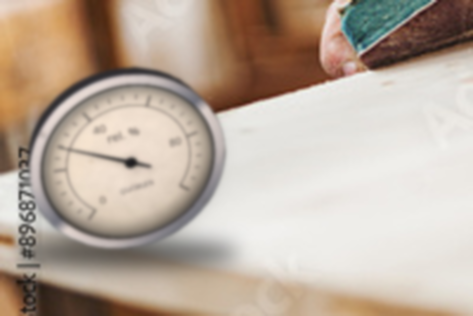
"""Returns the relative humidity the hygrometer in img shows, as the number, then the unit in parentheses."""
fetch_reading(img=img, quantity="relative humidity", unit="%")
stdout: 28 (%)
